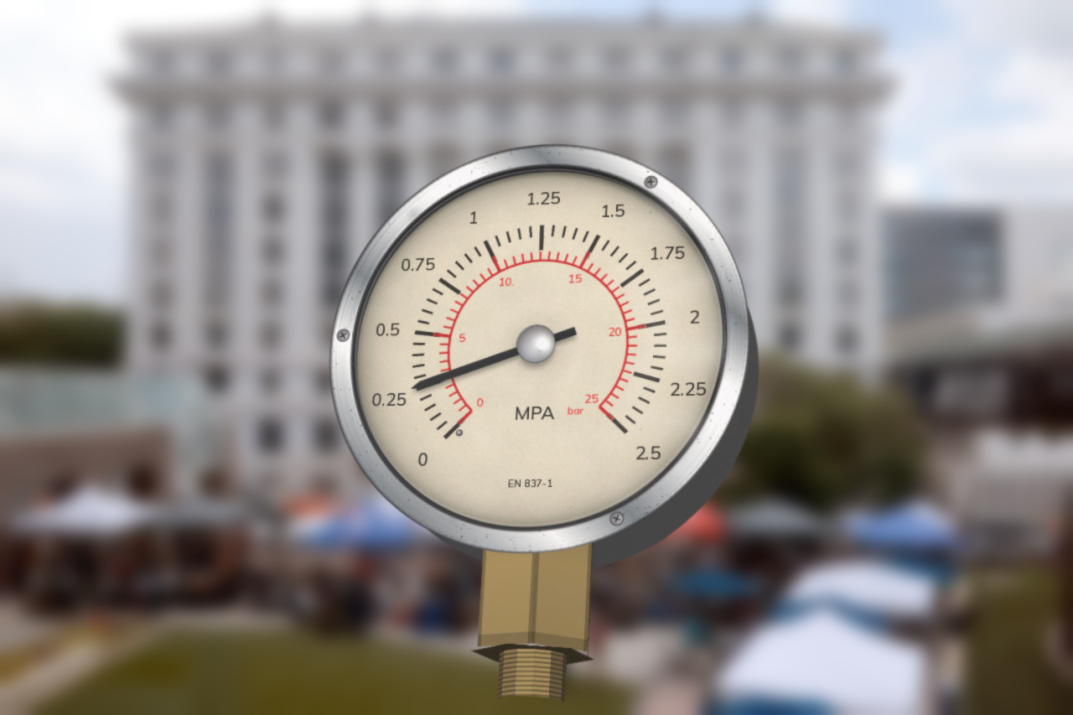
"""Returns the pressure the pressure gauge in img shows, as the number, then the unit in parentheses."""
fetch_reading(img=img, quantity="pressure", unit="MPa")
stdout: 0.25 (MPa)
